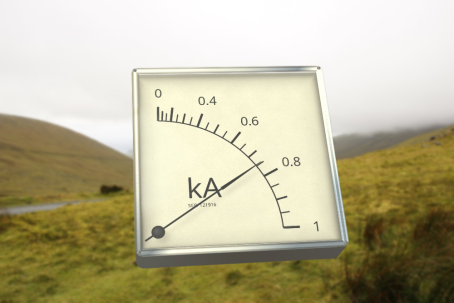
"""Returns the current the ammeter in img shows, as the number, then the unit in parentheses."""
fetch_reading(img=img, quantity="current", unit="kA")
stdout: 0.75 (kA)
